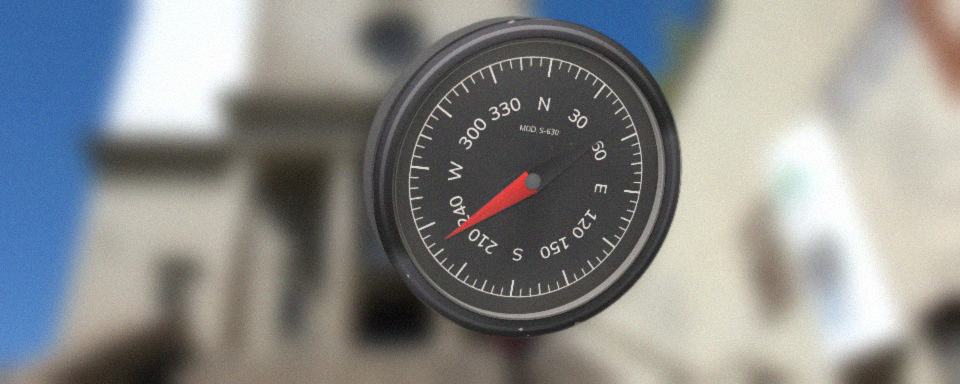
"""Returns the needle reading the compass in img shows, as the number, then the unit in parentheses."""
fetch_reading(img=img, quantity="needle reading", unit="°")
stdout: 230 (°)
